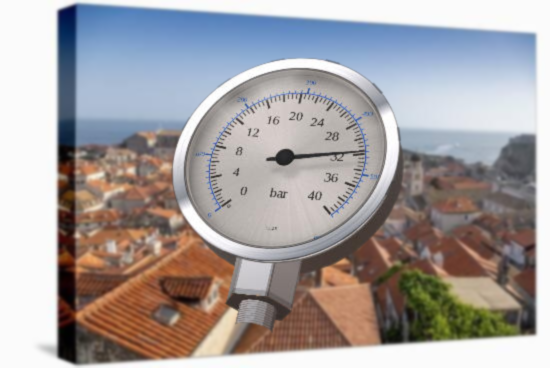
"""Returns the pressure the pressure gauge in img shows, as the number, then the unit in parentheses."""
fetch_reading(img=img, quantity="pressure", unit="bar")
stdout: 32 (bar)
